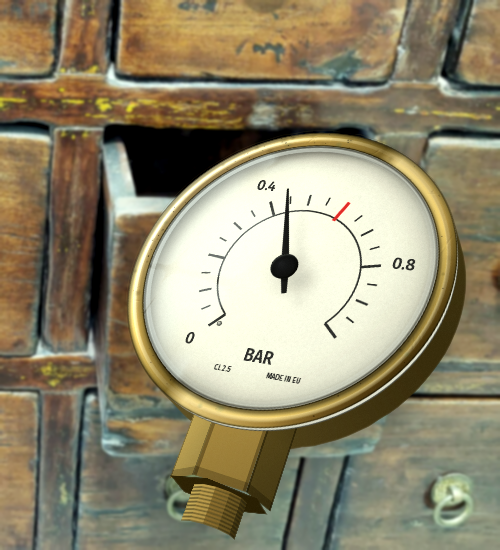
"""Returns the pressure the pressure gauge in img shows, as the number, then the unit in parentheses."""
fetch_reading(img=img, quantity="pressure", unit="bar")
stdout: 0.45 (bar)
